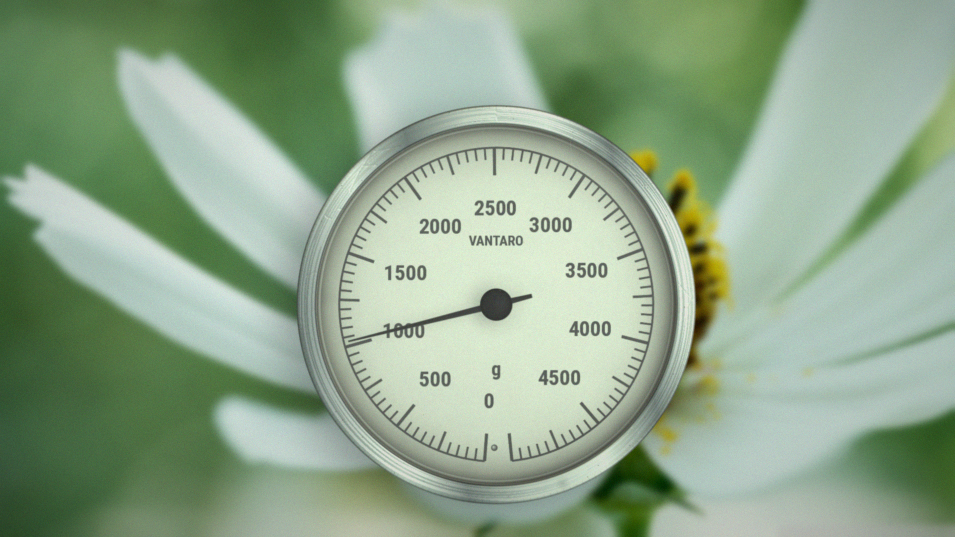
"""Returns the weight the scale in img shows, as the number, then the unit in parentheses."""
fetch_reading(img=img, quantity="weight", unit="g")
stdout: 1025 (g)
